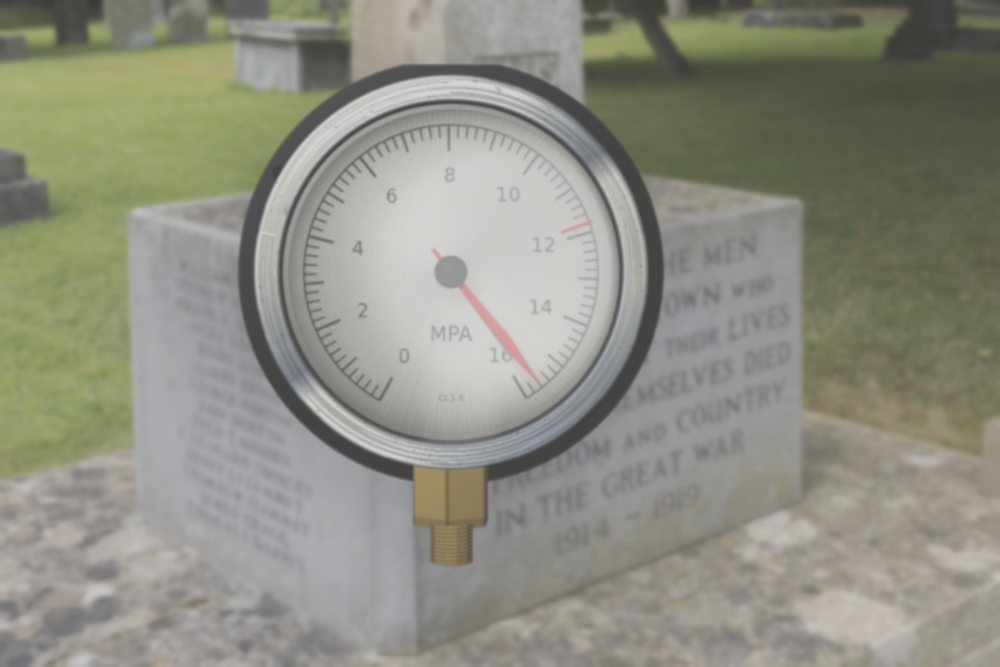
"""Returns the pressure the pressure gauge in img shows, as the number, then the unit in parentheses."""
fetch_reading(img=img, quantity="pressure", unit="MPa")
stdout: 15.6 (MPa)
